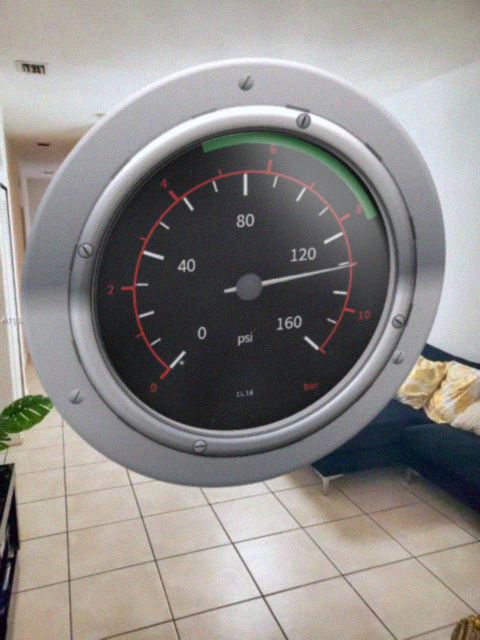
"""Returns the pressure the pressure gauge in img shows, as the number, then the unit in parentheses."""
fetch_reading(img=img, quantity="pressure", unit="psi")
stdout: 130 (psi)
